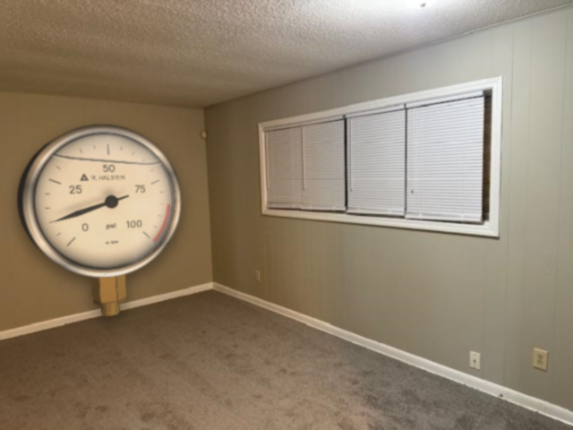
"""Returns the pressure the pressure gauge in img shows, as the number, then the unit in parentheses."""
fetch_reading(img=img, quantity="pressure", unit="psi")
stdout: 10 (psi)
